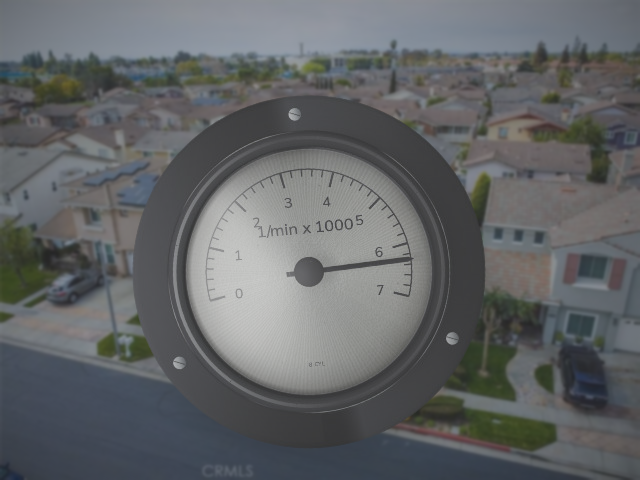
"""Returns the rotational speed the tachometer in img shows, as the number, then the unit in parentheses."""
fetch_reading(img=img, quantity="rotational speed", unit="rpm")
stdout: 6300 (rpm)
